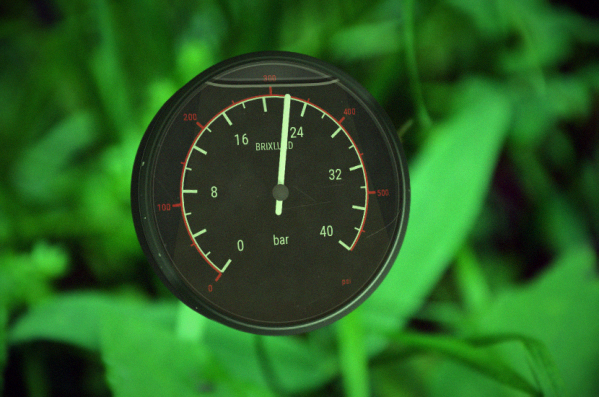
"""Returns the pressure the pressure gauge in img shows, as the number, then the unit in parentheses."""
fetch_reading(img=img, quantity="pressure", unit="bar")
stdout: 22 (bar)
